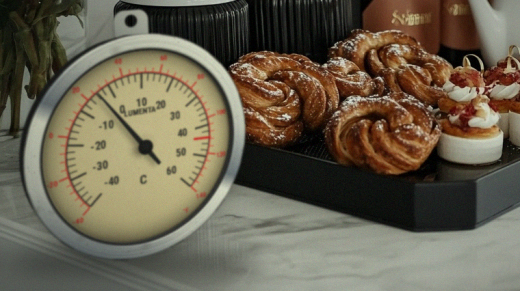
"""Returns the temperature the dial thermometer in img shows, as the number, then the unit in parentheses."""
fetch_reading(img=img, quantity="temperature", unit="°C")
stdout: -4 (°C)
